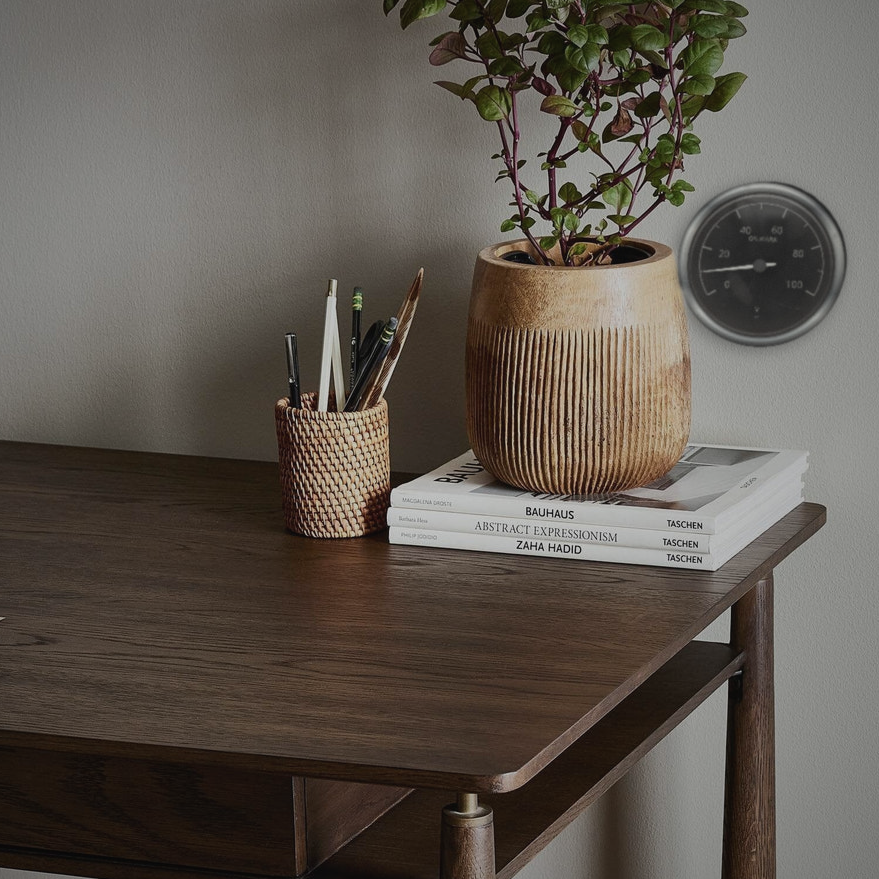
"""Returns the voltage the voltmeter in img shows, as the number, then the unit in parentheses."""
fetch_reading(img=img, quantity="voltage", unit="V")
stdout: 10 (V)
